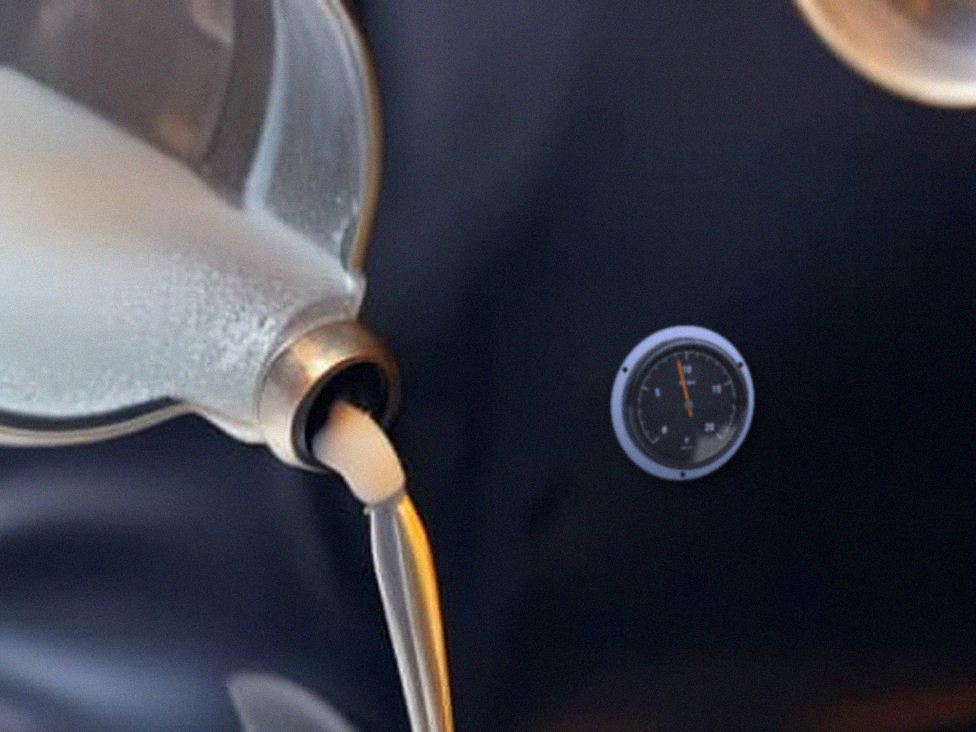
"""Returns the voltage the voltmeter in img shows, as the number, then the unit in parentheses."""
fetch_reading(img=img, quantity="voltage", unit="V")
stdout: 9 (V)
